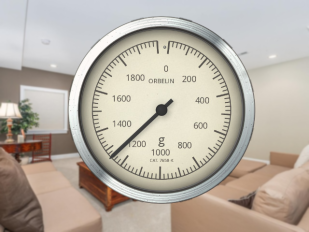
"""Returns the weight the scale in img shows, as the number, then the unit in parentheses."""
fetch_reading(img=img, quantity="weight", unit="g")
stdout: 1260 (g)
